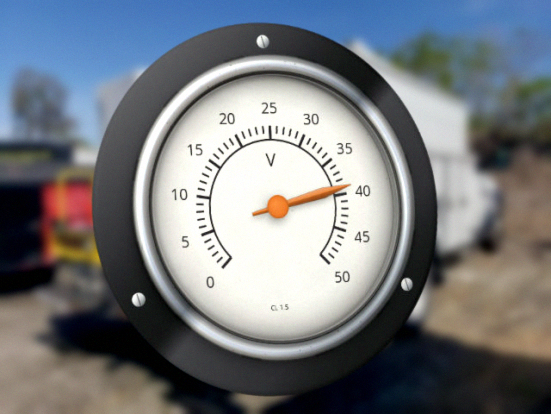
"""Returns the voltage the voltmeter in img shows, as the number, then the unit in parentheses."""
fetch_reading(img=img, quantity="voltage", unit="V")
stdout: 39 (V)
